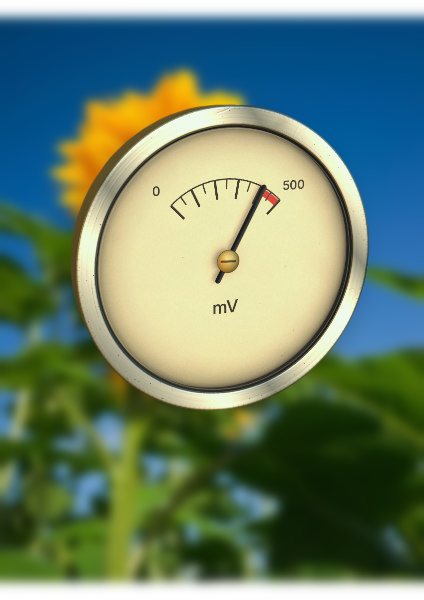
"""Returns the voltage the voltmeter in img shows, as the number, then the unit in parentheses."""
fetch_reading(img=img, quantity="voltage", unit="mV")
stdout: 400 (mV)
